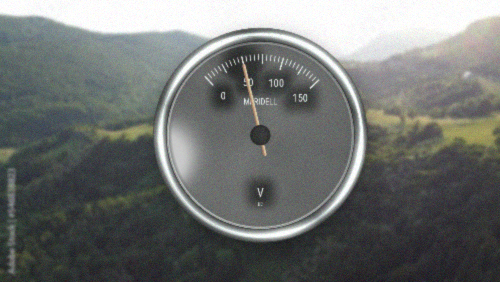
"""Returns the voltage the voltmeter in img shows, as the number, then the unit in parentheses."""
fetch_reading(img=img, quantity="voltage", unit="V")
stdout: 50 (V)
